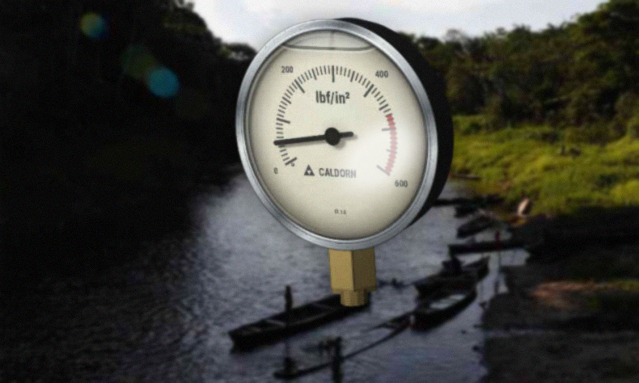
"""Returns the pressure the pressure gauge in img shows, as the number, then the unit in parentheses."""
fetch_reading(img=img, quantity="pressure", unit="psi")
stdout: 50 (psi)
